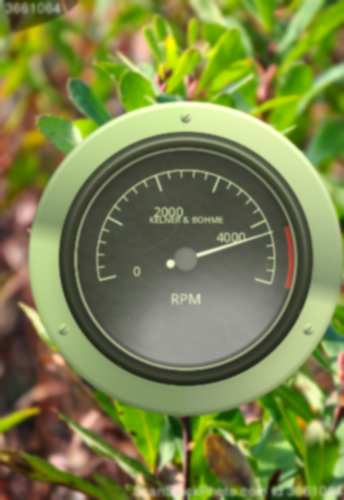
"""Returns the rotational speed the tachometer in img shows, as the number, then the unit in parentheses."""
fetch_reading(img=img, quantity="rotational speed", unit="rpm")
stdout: 4200 (rpm)
